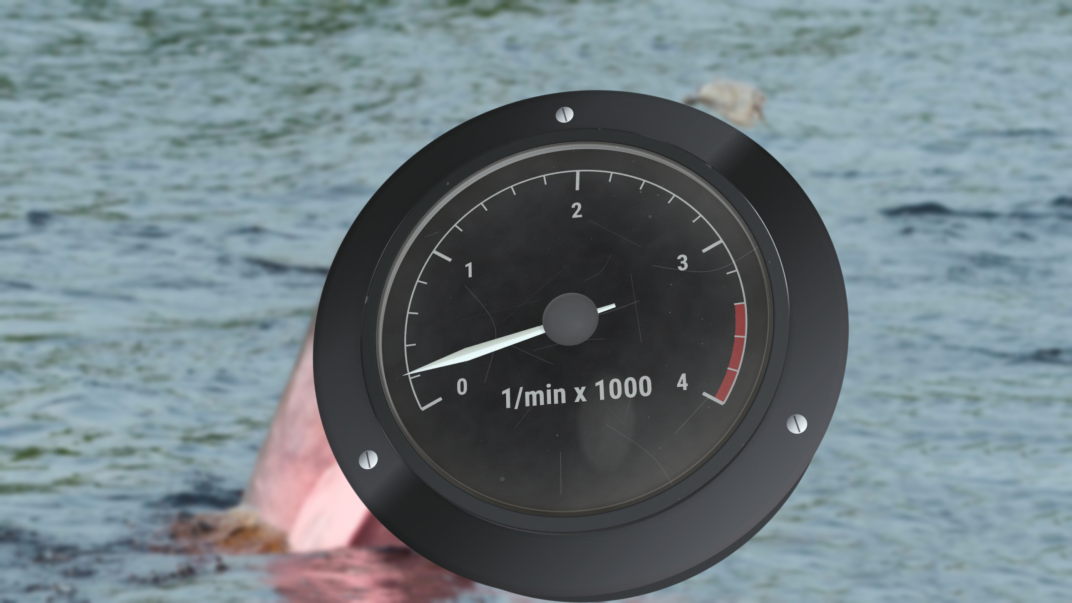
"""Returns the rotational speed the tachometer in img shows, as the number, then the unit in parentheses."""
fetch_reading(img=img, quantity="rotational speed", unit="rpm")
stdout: 200 (rpm)
